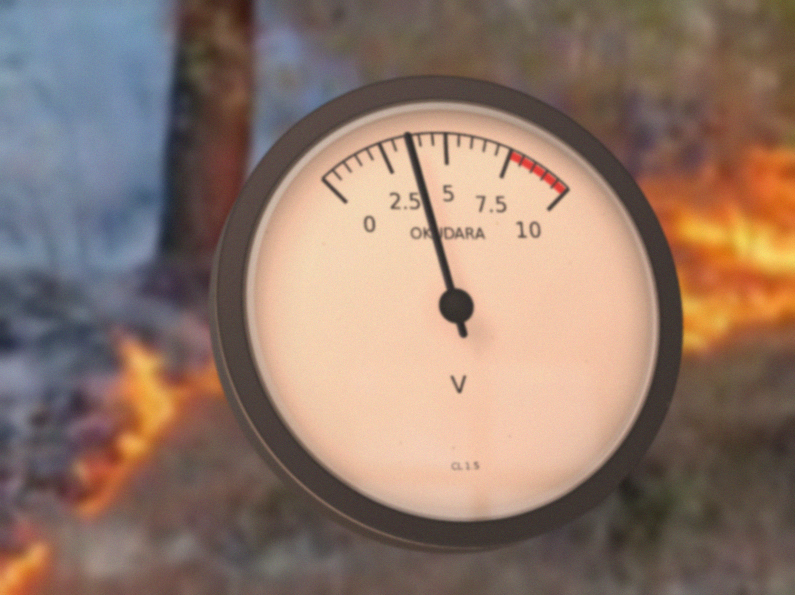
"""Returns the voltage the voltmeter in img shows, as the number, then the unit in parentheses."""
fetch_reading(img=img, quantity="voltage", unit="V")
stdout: 3.5 (V)
